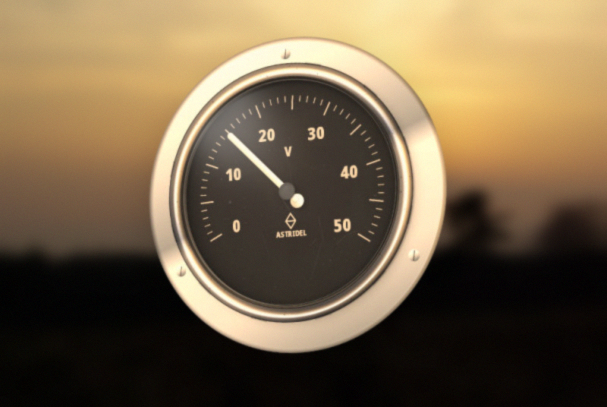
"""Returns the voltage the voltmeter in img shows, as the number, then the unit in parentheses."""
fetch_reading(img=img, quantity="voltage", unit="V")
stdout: 15 (V)
